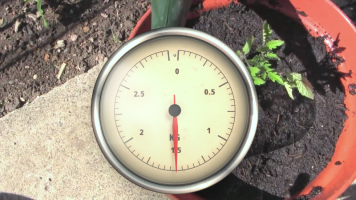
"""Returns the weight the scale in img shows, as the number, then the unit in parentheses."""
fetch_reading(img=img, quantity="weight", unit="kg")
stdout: 1.5 (kg)
